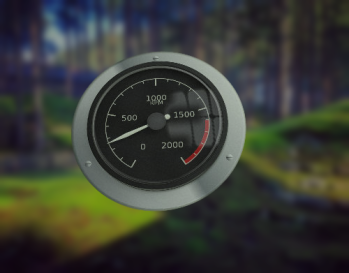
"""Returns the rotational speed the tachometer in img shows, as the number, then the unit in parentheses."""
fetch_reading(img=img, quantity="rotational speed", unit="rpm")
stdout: 250 (rpm)
